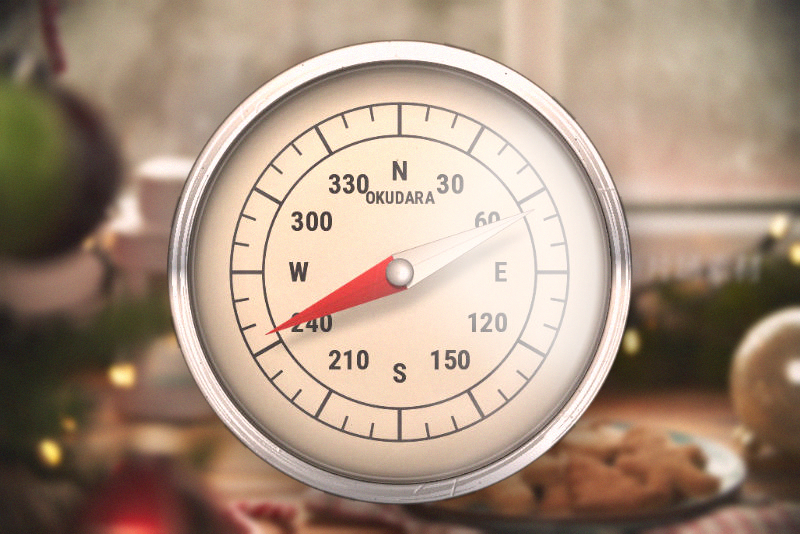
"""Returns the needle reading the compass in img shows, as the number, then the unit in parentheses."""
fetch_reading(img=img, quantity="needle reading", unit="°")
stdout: 245 (°)
